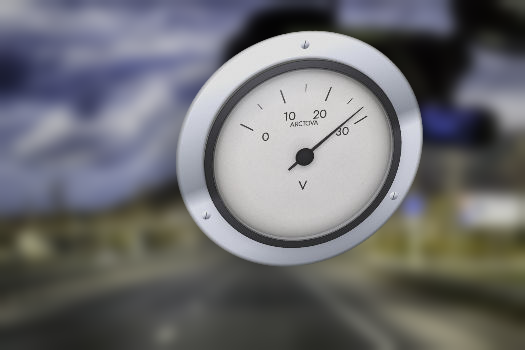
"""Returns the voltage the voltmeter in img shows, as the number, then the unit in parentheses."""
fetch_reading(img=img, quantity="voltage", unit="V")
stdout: 27.5 (V)
